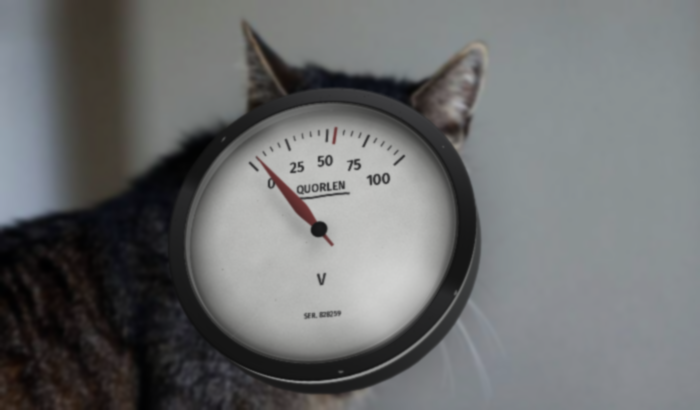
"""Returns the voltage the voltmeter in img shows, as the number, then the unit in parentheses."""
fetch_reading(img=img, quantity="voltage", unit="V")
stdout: 5 (V)
